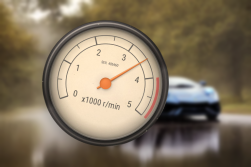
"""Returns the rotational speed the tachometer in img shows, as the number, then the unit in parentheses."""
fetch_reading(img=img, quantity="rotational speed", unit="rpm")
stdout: 3500 (rpm)
